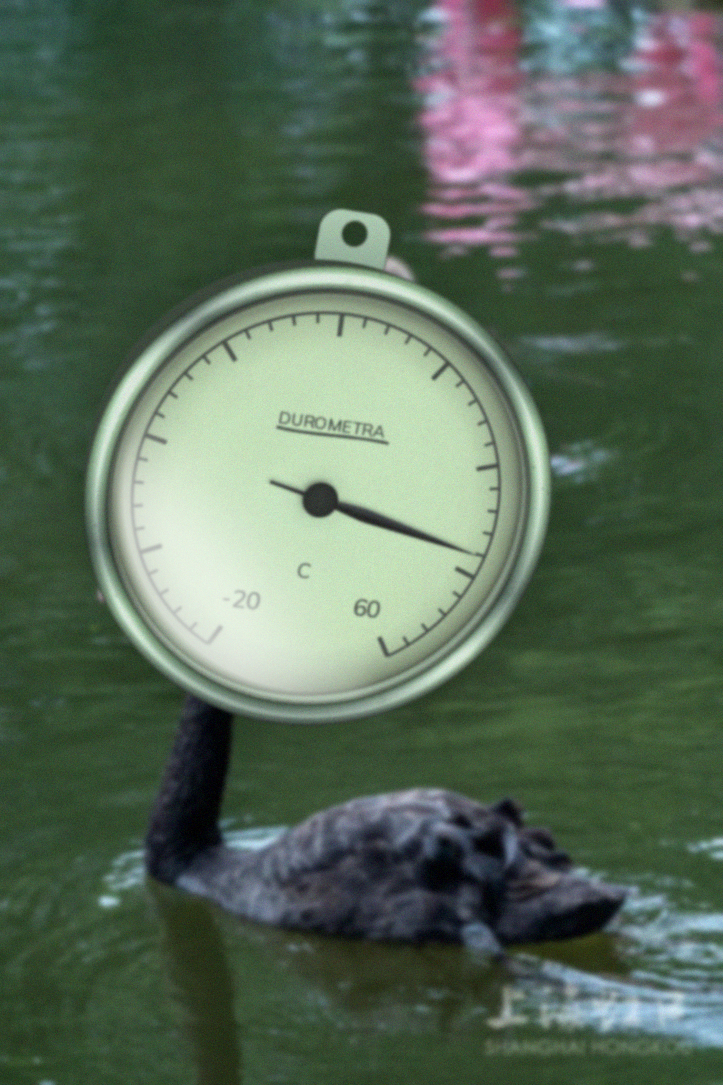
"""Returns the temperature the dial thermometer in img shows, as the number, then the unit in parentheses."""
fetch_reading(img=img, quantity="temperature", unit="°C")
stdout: 48 (°C)
